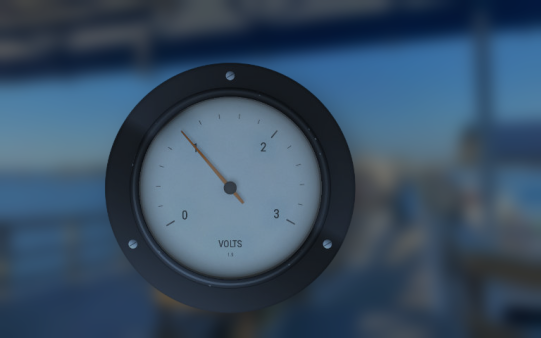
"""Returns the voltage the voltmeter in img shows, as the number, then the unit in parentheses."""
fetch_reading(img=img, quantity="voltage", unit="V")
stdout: 1 (V)
